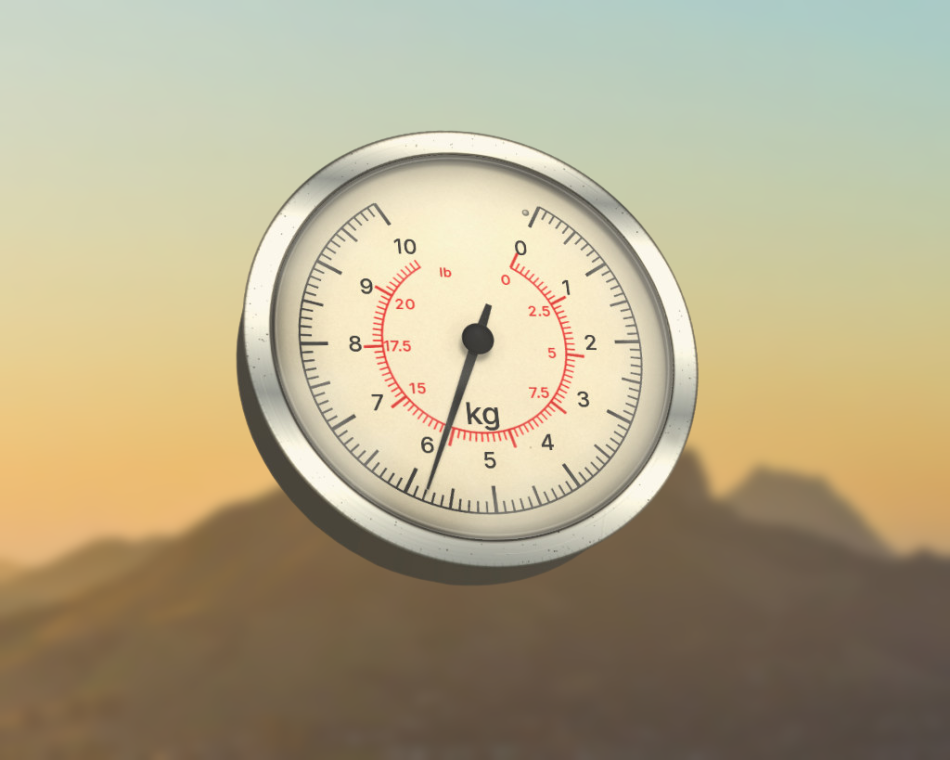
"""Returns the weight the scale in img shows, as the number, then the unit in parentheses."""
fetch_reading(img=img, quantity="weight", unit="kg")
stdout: 5.8 (kg)
